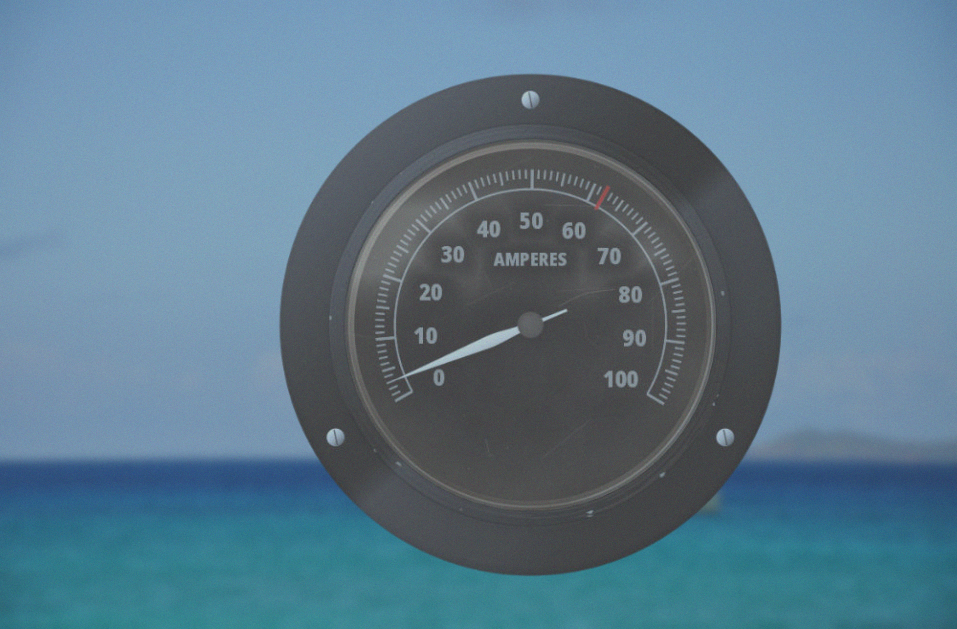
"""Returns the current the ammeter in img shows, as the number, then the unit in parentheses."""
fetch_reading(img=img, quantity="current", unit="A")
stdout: 3 (A)
